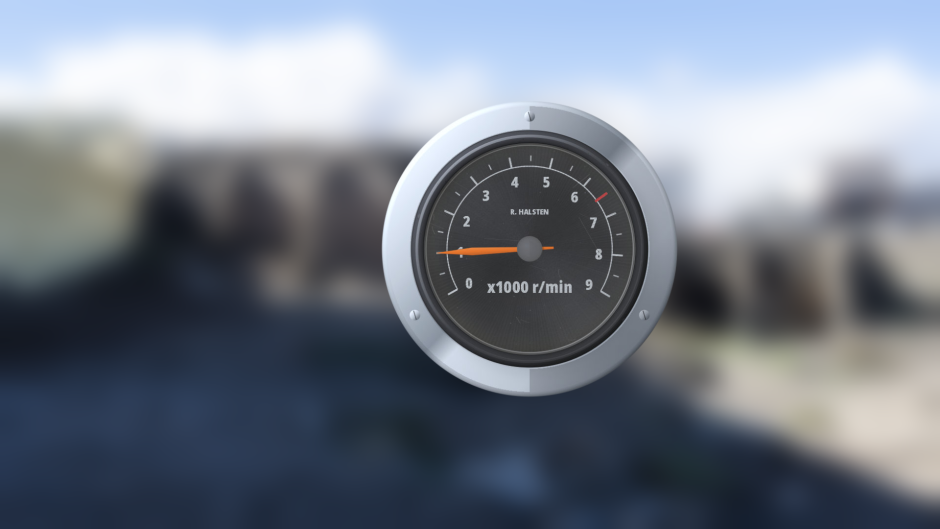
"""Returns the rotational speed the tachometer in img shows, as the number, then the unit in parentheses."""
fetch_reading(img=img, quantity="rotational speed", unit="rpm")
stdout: 1000 (rpm)
